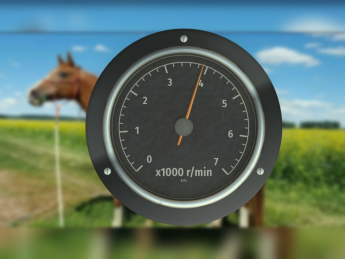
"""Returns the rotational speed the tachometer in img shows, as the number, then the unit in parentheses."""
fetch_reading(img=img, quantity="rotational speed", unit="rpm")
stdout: 3900 (rpm)
